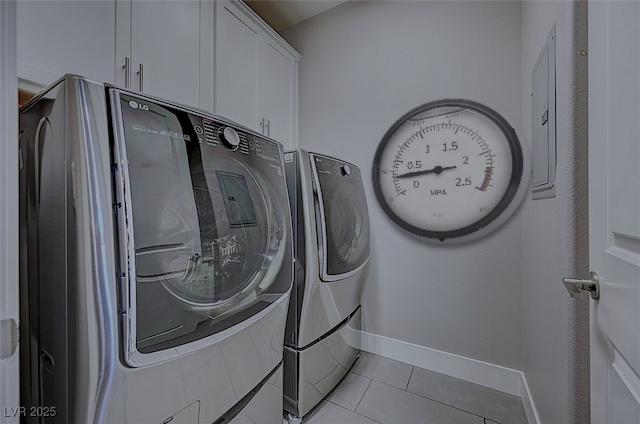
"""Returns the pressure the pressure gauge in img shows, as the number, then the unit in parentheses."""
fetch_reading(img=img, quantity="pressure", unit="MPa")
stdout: 0.25 (MPa)
